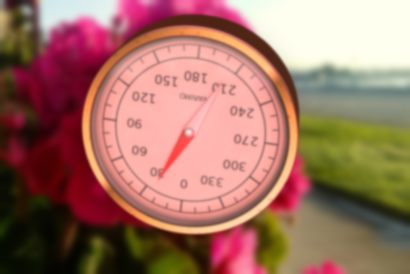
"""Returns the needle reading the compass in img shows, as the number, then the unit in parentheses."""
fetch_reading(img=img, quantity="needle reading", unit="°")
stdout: 25 (°)
